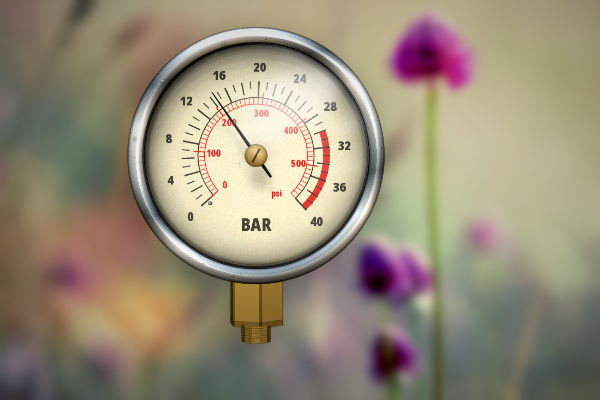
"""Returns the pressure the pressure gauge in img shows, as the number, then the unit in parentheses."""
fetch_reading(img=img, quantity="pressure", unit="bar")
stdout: 14.5 (bar)
